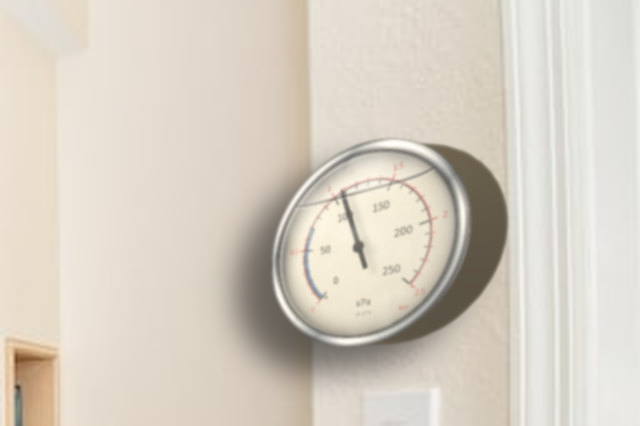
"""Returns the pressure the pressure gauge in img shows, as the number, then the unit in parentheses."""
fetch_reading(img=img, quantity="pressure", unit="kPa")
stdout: 110 (kPa)
